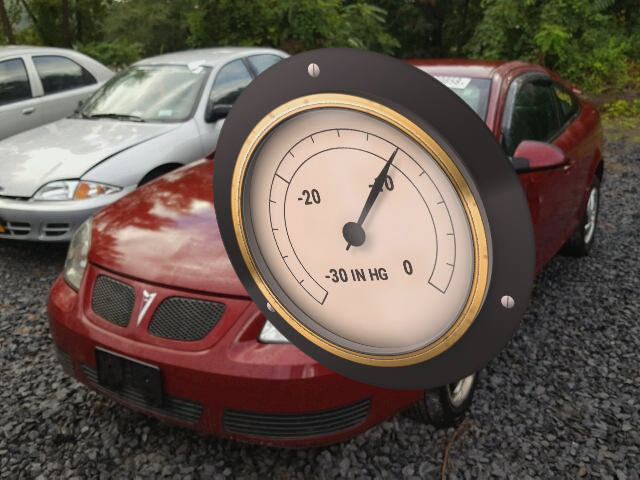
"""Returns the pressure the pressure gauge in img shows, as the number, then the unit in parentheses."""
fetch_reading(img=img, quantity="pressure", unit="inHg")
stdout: -10 (inHg)
